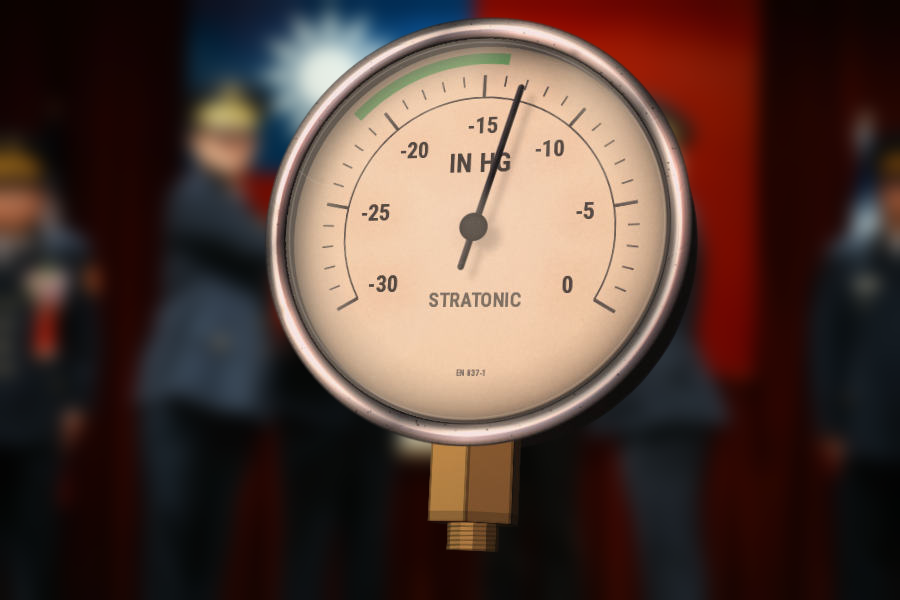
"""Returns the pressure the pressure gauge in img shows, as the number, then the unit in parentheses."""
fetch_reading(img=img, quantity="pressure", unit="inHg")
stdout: -13 (inHg)
